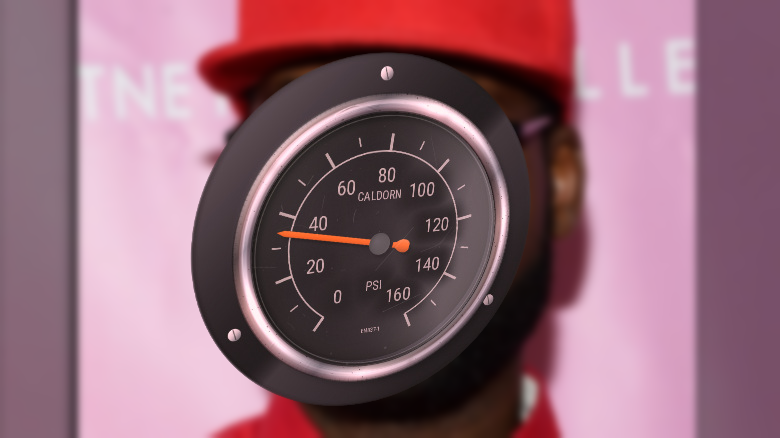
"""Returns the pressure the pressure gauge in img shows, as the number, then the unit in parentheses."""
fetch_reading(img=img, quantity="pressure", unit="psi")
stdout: 35 (psi)
